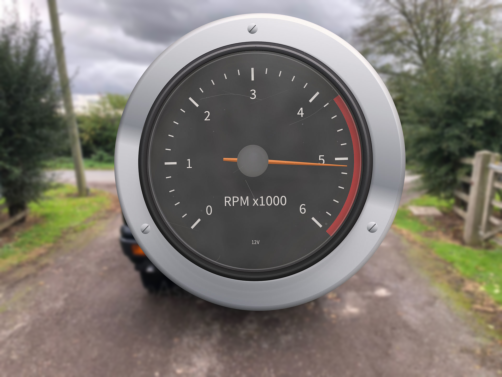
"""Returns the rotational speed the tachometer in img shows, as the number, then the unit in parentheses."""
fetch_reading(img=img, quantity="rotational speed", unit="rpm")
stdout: 5100 (rpm)
